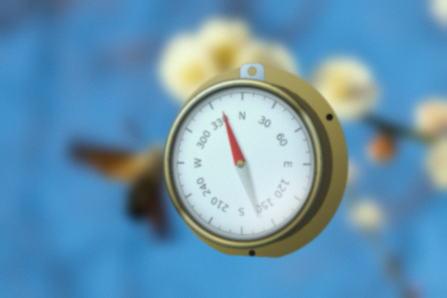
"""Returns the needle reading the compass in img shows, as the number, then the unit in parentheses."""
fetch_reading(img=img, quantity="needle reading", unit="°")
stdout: 340 (°)
